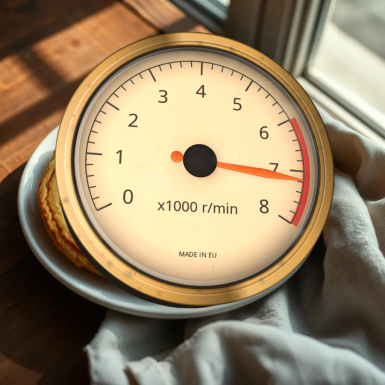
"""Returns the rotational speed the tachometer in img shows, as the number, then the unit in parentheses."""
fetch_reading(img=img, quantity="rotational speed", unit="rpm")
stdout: 7200 (rpm)
